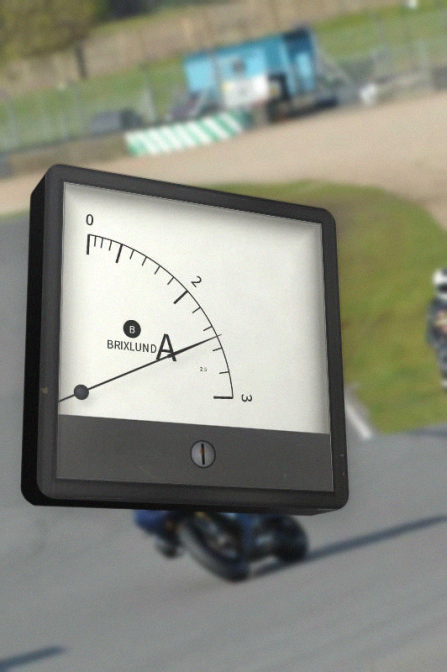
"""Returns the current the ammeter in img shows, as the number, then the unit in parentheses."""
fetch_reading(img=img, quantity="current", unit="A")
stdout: 2.5 (A)
